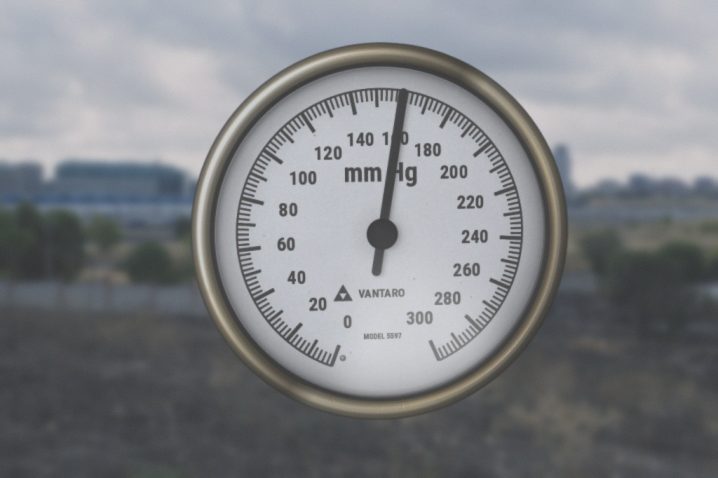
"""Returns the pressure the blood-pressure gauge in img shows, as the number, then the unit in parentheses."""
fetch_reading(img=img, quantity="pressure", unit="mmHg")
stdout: 160 (mmHg)
